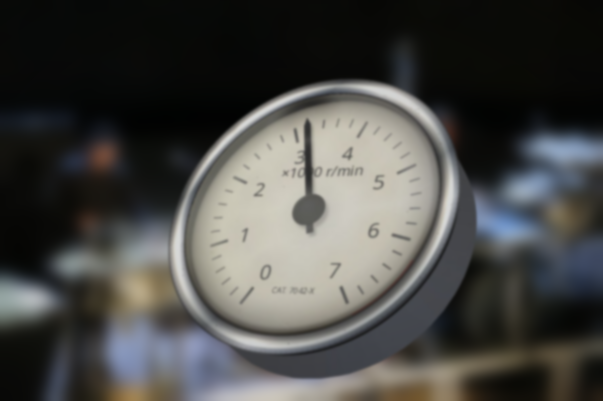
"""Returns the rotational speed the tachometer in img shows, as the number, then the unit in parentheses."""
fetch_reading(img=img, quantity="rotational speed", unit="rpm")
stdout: 3200 (rpm)
